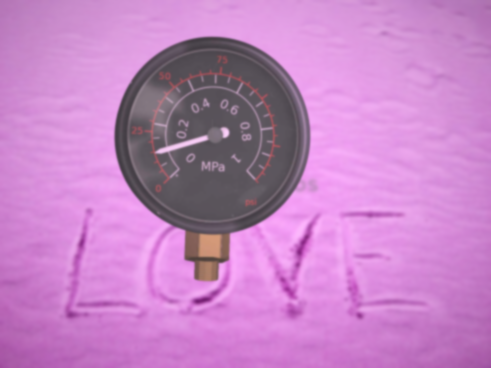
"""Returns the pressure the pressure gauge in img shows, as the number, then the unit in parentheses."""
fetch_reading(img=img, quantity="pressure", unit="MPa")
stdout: 0.1 (MPa)
